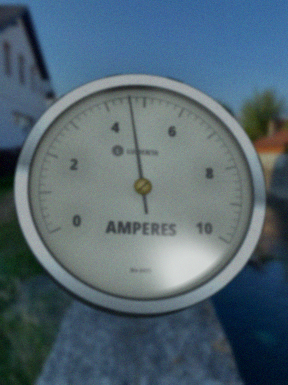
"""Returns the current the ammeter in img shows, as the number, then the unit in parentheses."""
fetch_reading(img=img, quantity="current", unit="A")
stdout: 4.6 (A)
